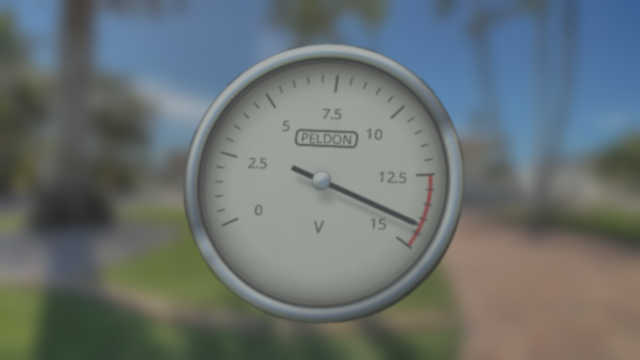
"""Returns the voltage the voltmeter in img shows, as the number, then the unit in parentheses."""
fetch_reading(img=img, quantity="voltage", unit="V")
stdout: 14.25 (V)
